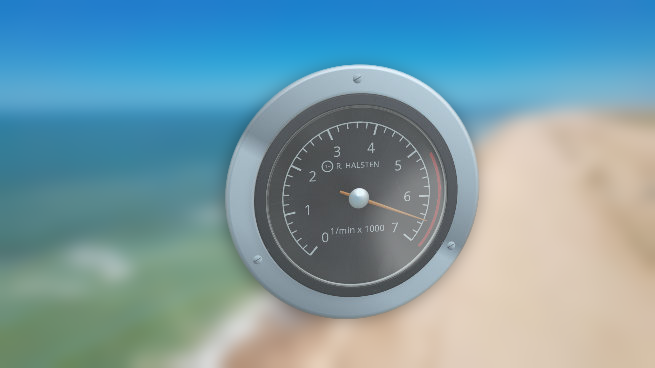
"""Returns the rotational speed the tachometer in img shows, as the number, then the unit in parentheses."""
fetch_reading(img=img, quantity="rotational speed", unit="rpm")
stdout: 6500 (rpm)
